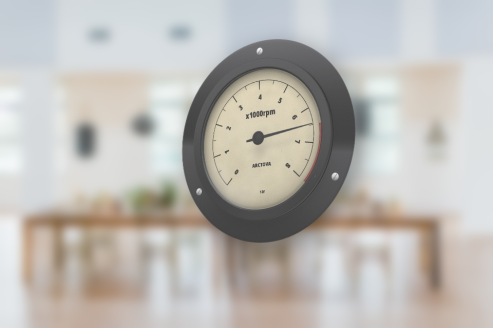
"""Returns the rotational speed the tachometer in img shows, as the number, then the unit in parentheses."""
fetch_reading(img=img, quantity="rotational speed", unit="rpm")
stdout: 6500 (rpm)
